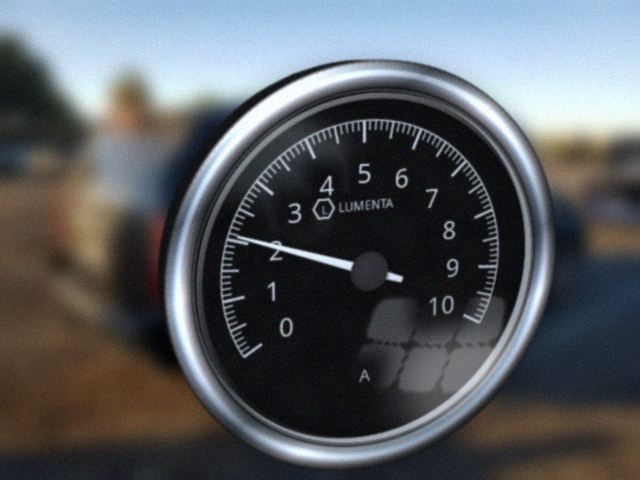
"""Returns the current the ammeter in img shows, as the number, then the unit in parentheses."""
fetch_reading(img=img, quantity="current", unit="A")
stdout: 2.1 (A)
